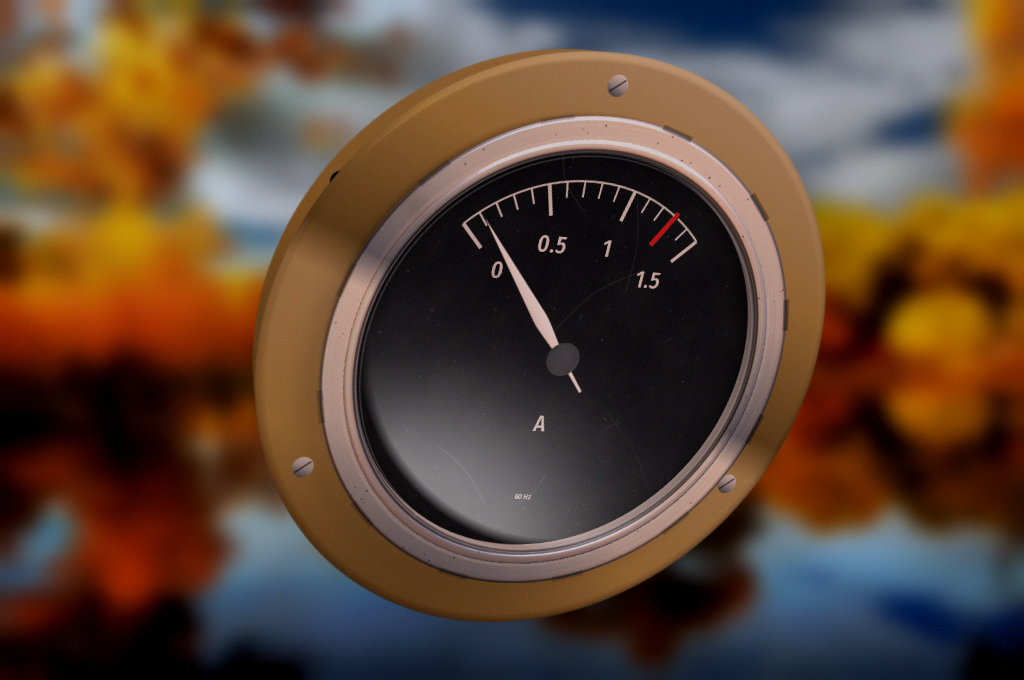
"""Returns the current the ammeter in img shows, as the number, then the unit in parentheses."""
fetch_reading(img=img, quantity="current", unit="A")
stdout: 0.1 (A)
